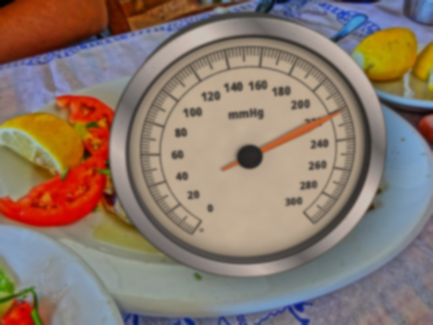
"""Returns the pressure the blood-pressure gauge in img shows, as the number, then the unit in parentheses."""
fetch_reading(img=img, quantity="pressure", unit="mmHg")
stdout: 220 (mmHg)
